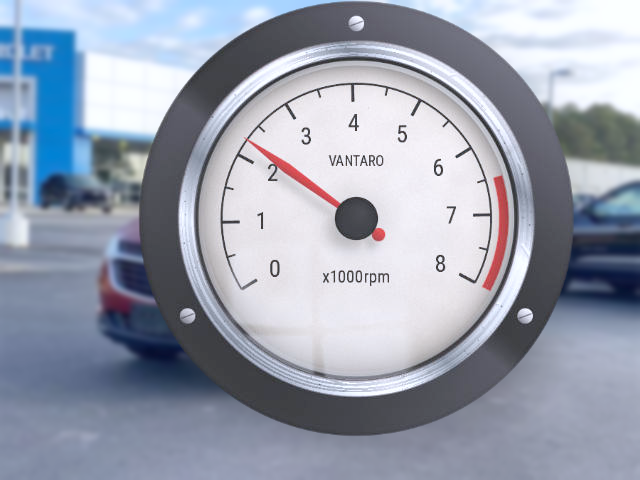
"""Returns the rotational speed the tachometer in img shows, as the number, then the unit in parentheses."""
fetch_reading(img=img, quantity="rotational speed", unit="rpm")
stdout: 2250 (rpm)
